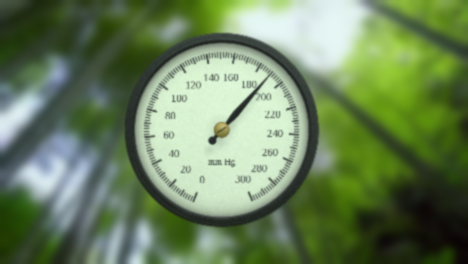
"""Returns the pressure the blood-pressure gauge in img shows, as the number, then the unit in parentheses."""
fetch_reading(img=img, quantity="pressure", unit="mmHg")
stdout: 190 (mmHg)
